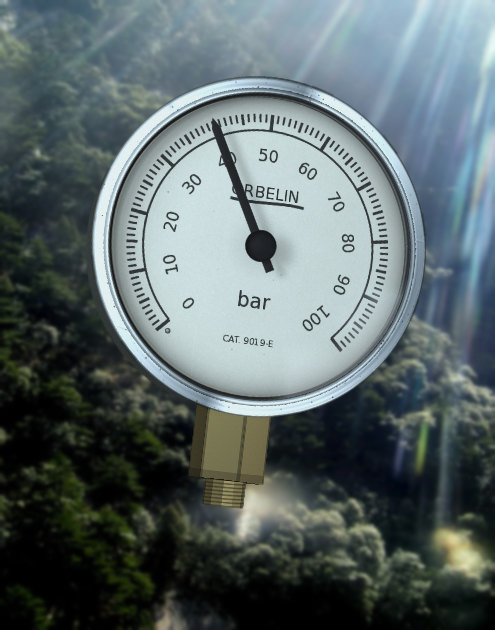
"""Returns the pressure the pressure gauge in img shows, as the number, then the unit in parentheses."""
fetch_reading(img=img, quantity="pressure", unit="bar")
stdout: 40 (bar)
